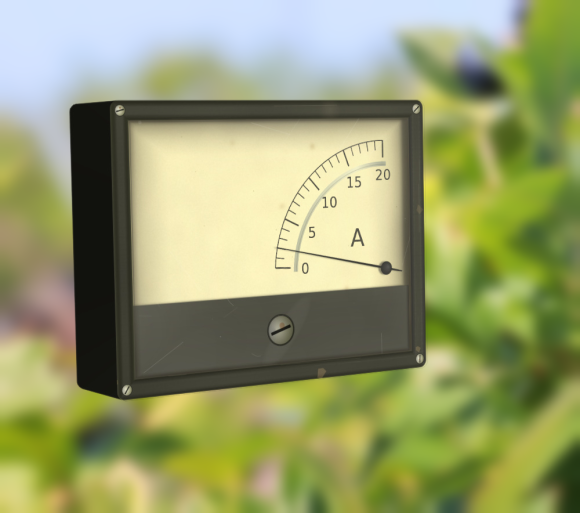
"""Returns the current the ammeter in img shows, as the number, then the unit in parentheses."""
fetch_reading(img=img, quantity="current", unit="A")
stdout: 2 (A)
